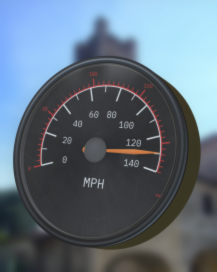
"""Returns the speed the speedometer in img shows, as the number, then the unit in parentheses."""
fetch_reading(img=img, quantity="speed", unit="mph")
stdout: 130 (mph)
